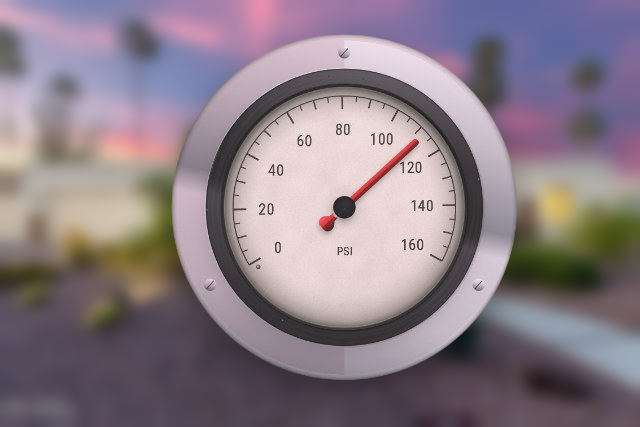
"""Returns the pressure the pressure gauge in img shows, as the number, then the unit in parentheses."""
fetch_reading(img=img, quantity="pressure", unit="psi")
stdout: 112.5 (psi)
